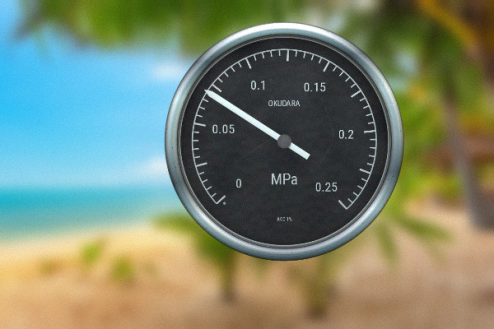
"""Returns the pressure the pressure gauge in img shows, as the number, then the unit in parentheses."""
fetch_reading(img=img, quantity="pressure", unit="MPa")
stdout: 0.07 (MPa)
